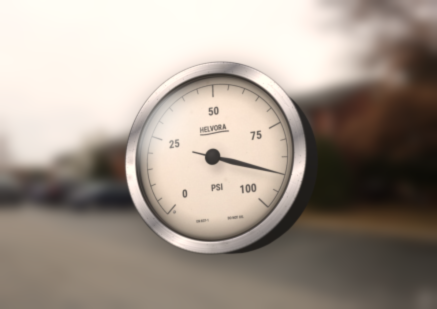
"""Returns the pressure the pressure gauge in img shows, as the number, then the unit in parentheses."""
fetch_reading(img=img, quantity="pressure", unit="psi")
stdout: 90 (psi)
